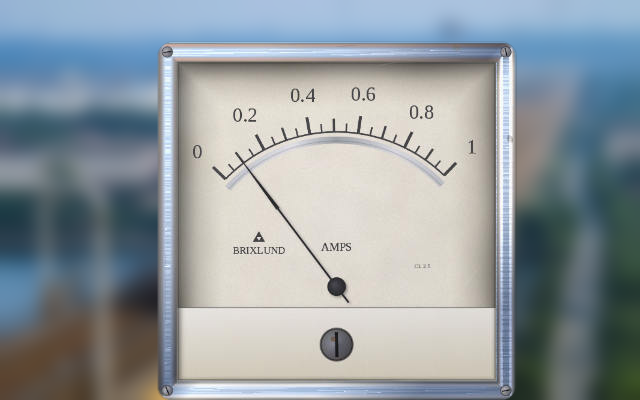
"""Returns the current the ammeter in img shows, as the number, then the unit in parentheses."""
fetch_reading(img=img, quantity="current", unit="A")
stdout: 0.1 (A)
